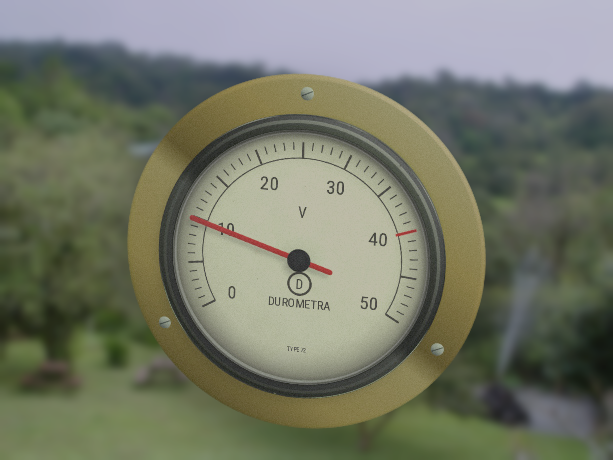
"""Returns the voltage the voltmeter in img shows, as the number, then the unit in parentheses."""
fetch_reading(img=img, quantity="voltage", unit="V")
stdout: 10 (V)
